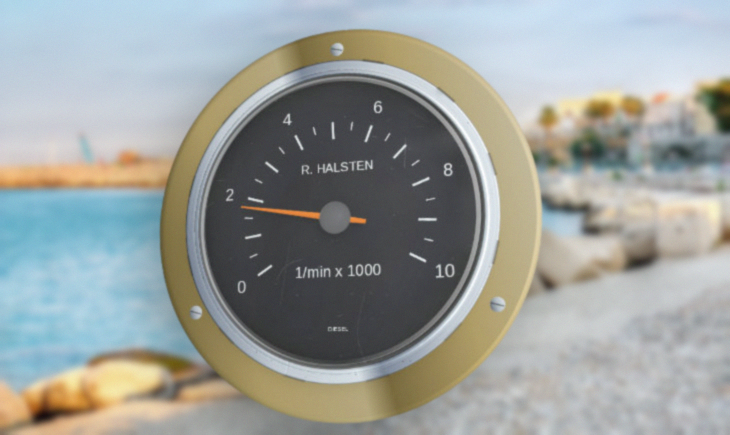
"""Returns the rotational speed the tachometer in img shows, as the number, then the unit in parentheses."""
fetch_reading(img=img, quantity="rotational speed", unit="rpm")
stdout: 1750 (rpm)
